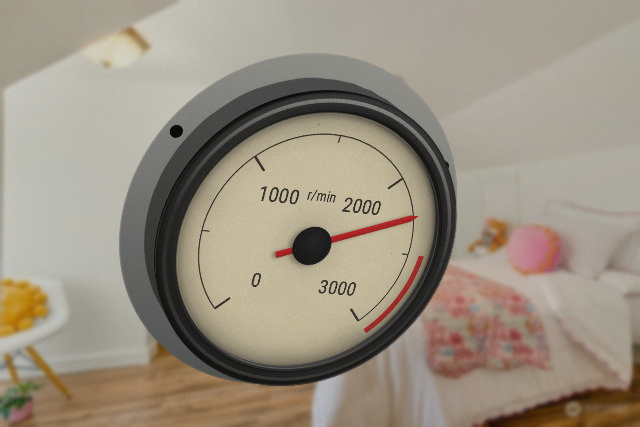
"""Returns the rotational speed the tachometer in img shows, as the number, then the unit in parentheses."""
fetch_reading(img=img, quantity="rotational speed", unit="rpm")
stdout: 2250 (rpm)
